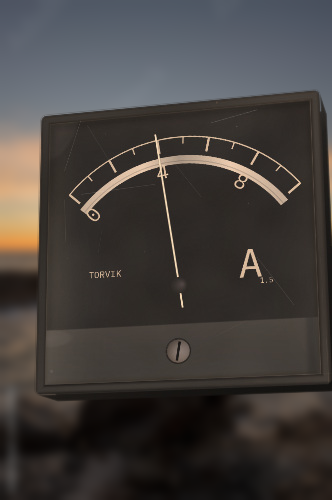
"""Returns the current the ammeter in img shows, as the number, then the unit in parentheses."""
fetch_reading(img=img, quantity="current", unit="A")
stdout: 4 (A)
